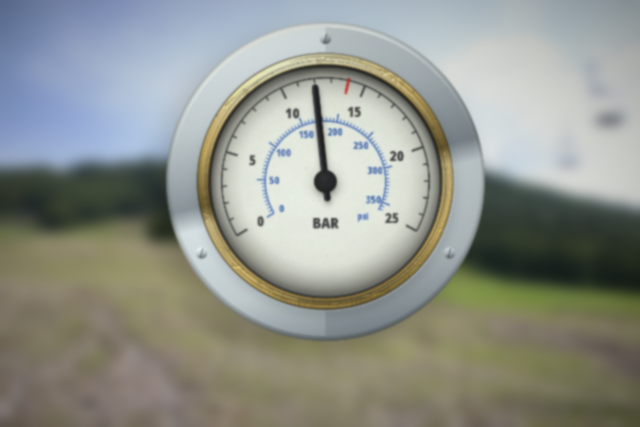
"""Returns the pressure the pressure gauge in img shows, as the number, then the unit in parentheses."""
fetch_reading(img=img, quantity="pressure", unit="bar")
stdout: 12 (bar)
